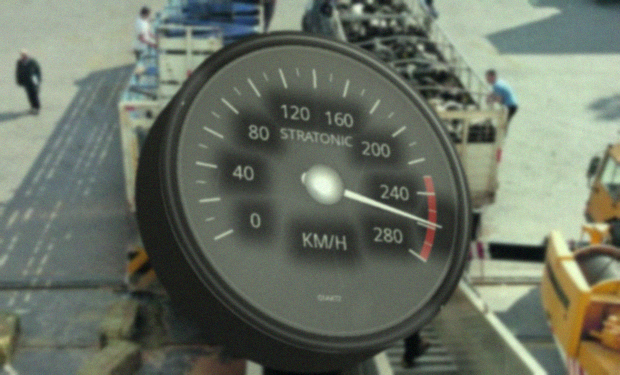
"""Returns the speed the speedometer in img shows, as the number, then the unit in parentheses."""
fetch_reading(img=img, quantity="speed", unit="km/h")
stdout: 260 (km/h)
